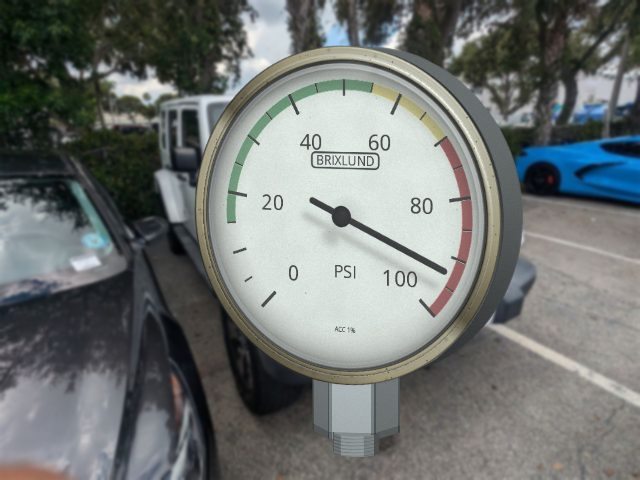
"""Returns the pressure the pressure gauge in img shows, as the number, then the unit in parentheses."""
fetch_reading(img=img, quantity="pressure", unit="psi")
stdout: 92.5 (psi)
